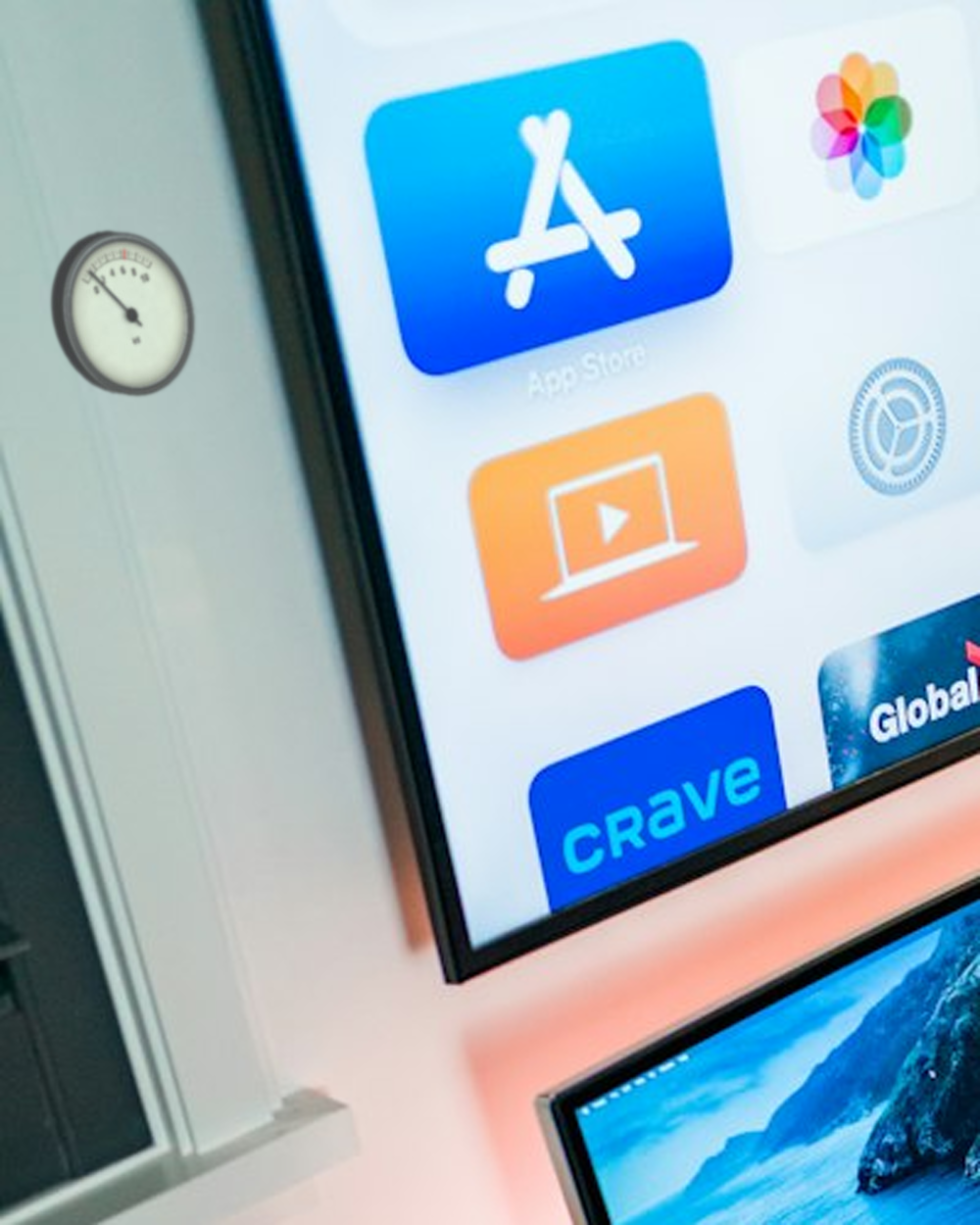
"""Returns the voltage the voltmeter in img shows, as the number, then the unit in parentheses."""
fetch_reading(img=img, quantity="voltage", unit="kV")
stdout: 1 (kV)
